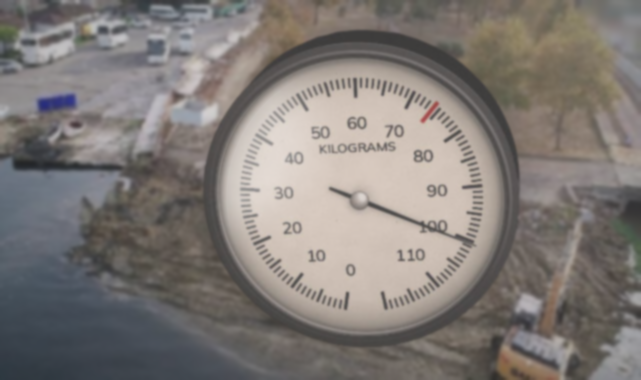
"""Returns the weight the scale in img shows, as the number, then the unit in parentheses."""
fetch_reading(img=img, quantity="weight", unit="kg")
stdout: 100 (kg)
